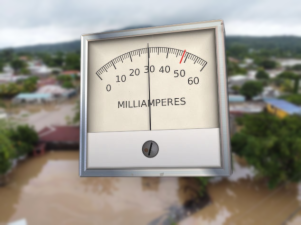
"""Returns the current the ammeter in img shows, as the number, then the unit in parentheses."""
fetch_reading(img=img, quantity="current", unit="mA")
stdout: 30 (mA)
